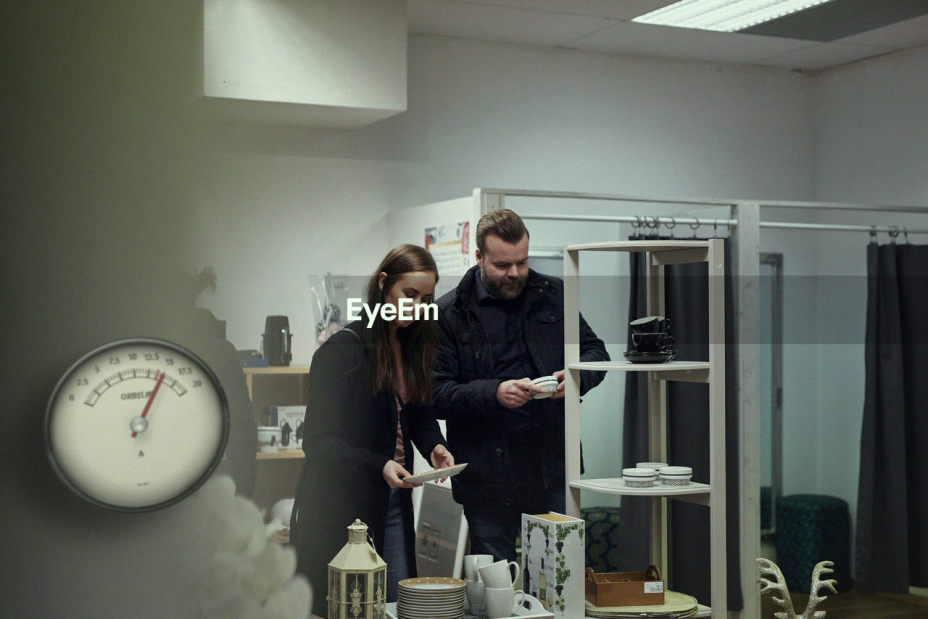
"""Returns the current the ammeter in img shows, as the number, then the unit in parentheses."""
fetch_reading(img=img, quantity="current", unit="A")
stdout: 15 (A)
